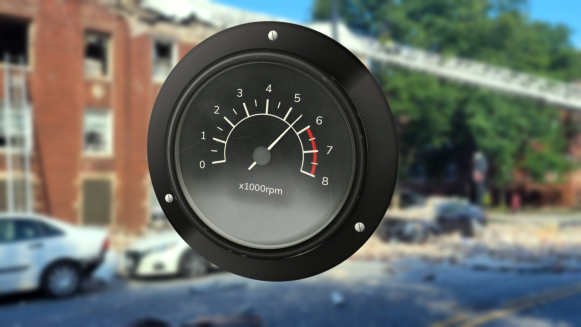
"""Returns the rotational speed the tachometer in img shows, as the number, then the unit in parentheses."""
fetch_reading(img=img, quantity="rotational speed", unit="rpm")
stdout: 5500 (rpm)
